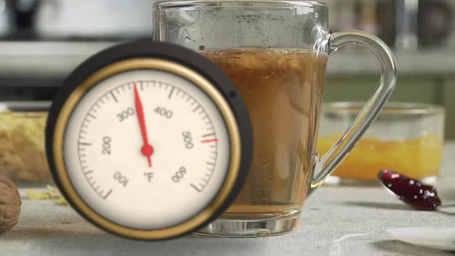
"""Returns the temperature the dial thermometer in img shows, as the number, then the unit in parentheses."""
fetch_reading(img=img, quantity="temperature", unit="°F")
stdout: 340 (°F)
